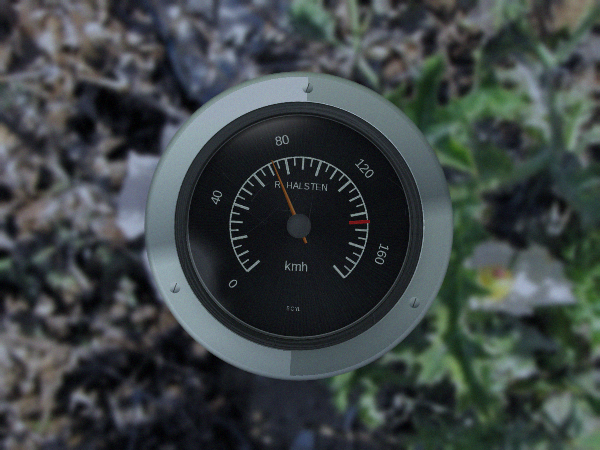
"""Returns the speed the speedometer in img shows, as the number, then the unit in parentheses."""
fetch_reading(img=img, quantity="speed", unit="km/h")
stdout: 72.5 (km/h)
